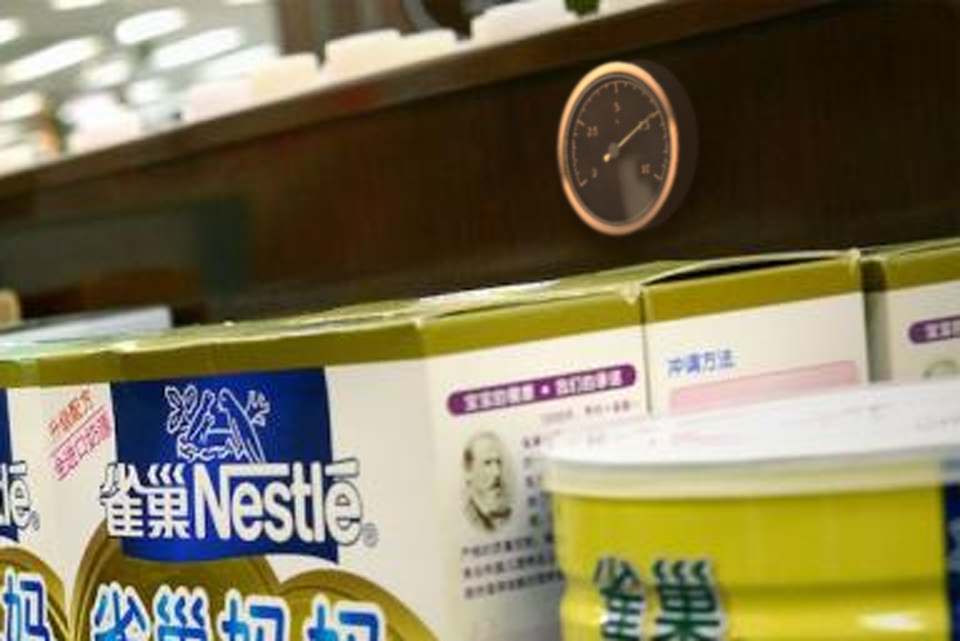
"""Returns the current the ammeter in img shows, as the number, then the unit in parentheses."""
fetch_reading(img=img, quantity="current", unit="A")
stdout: 7.5 (A)
